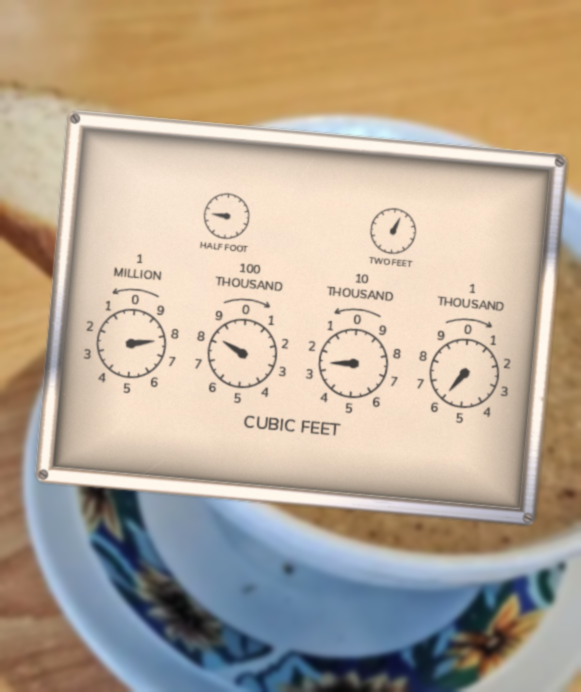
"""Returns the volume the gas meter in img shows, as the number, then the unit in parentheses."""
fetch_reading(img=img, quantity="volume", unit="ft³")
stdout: 782600 (ft³)
